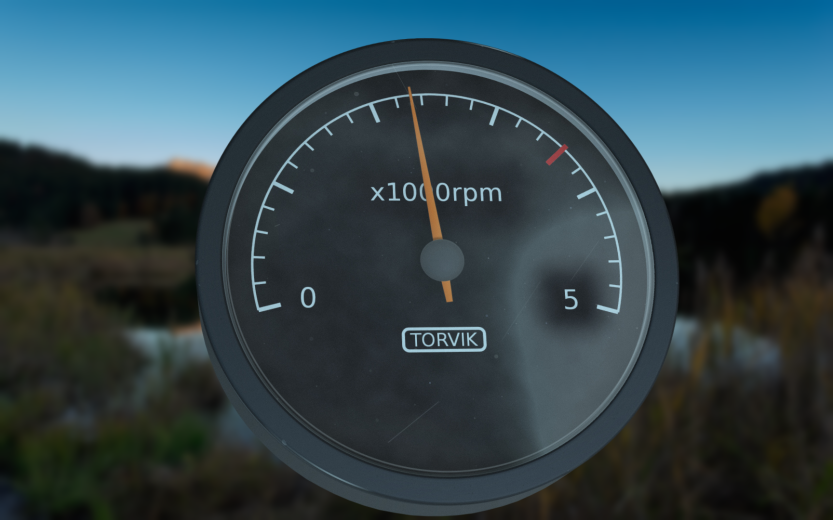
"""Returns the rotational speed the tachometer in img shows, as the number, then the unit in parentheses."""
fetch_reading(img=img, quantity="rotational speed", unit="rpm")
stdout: 2300 (rpm)
